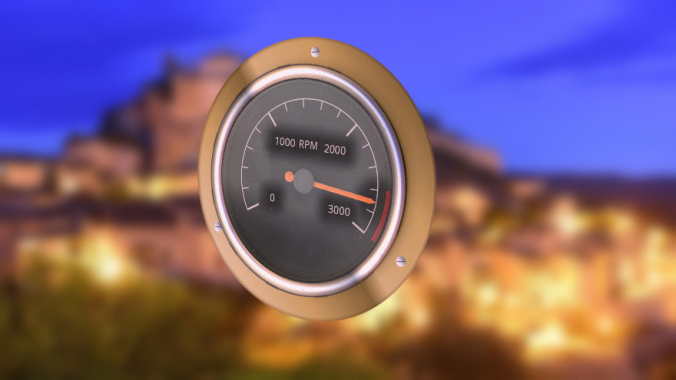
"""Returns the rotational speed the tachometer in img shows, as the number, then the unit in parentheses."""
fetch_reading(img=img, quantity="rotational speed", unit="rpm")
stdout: 2700 (rpm)
